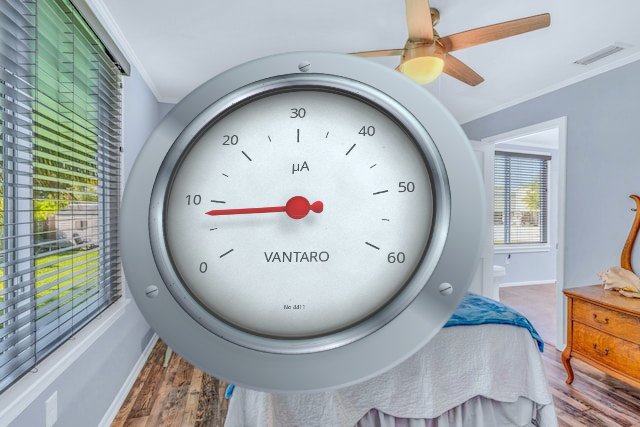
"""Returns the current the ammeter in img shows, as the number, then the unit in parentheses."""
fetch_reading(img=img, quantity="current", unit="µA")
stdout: 7.5 (µA)
